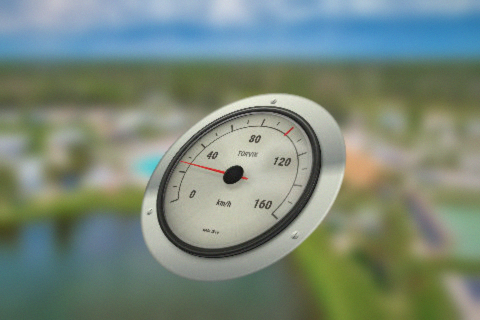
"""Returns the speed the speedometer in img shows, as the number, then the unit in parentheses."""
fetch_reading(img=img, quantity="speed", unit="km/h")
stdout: 25 (km/h)
